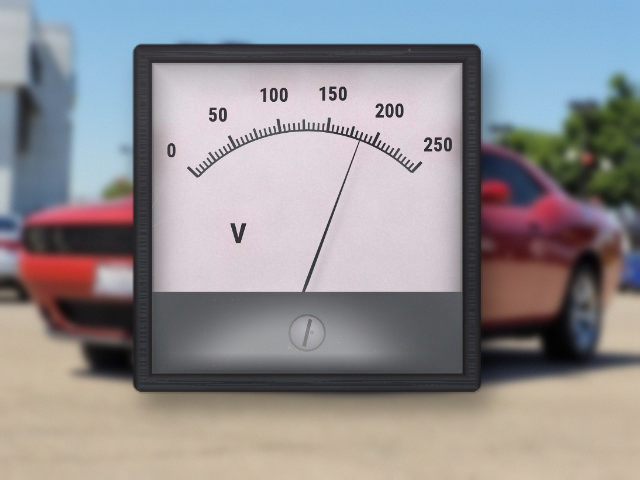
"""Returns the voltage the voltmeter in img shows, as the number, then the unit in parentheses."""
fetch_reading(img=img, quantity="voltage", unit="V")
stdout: 185 (V)
